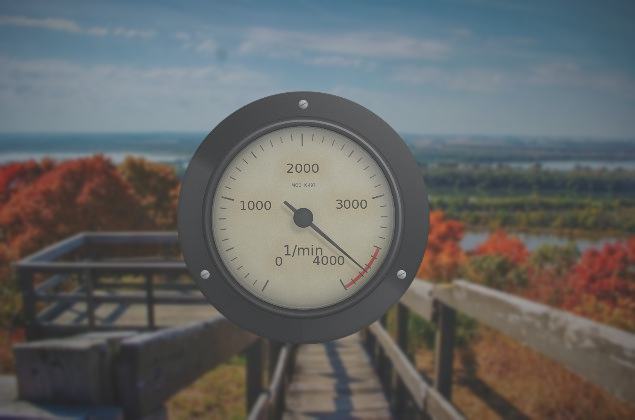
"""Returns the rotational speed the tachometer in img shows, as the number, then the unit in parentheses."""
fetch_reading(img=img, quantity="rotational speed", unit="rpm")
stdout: 3750 (rpm)
